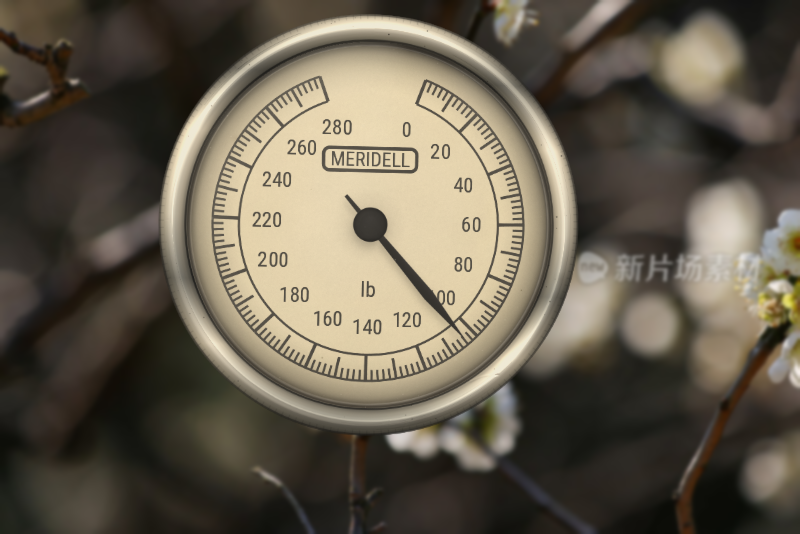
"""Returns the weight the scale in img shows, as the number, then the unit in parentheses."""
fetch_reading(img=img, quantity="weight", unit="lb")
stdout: 104 (lb)
